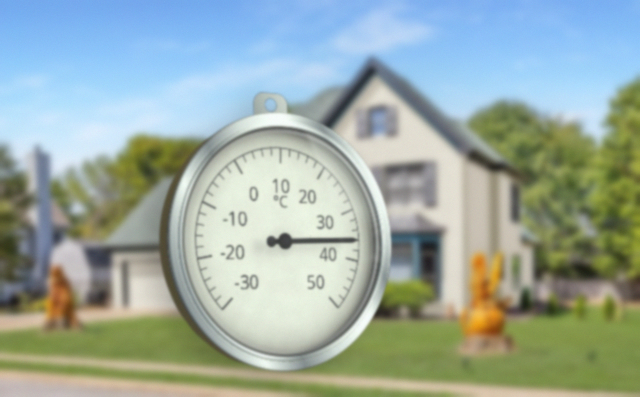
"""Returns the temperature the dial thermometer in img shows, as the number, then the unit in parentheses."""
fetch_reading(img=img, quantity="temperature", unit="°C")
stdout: 36 (°C)
